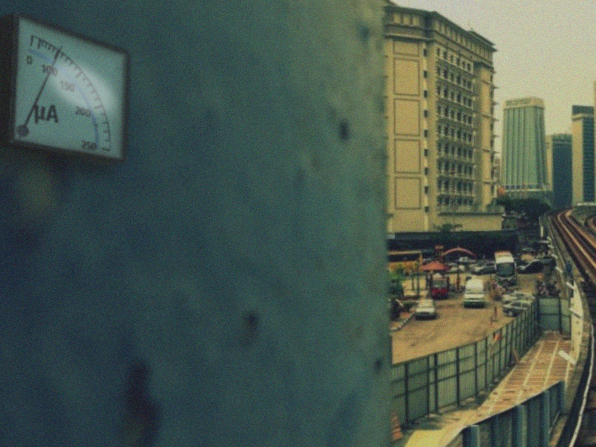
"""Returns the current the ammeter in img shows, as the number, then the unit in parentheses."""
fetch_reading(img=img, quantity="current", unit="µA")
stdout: 100 (µA)
